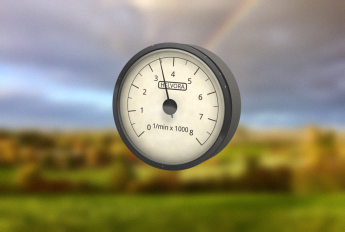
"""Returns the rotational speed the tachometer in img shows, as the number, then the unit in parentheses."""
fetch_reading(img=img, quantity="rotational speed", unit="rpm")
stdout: 3500 (rpm)
